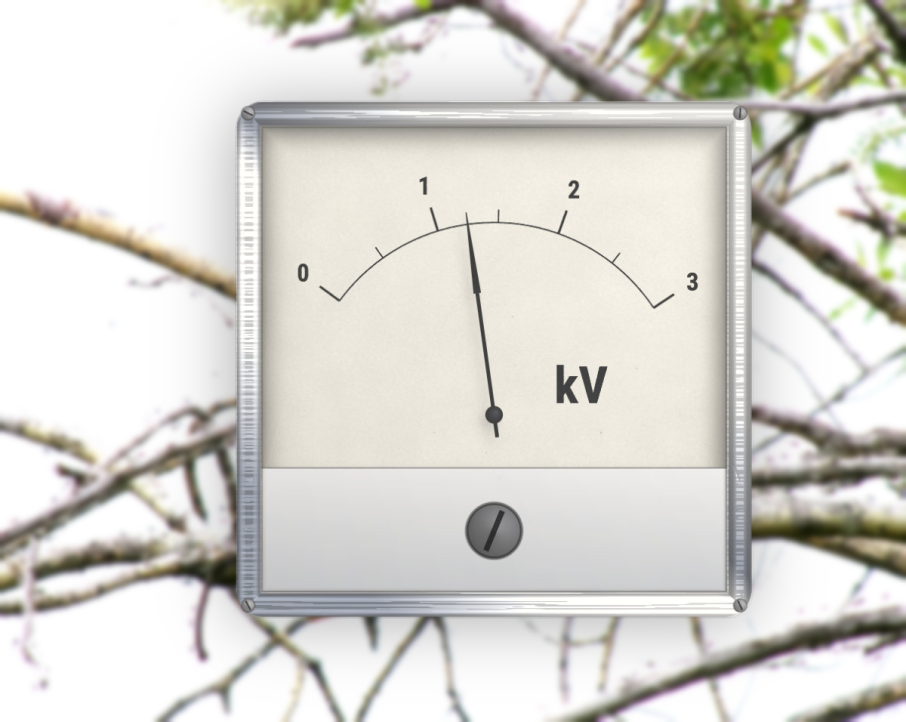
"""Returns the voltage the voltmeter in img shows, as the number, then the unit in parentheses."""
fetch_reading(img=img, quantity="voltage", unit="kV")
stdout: 1.25 (kV)
